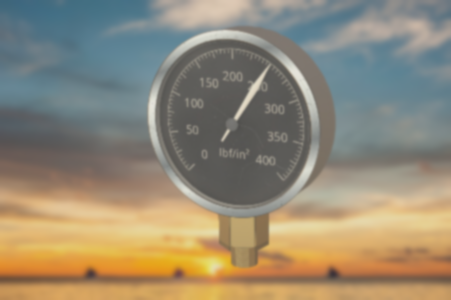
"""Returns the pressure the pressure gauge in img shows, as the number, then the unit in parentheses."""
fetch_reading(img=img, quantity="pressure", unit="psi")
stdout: 250 (psi)
